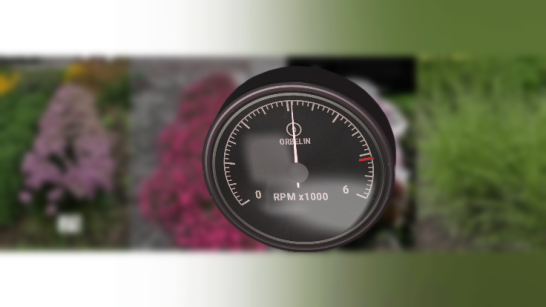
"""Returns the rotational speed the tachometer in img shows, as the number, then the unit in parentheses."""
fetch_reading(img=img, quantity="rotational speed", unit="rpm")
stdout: 3100 (rpm)
